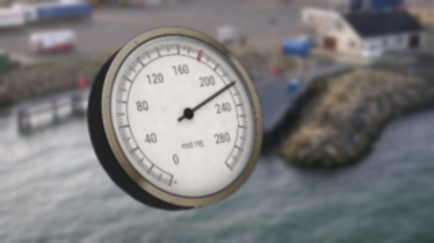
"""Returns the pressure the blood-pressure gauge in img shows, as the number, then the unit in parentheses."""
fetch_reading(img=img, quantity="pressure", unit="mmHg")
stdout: 220 (mmHg)
